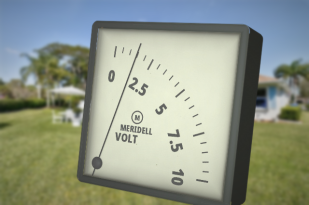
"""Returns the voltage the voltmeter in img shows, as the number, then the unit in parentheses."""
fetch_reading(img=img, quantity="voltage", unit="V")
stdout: 1.5 (V)
